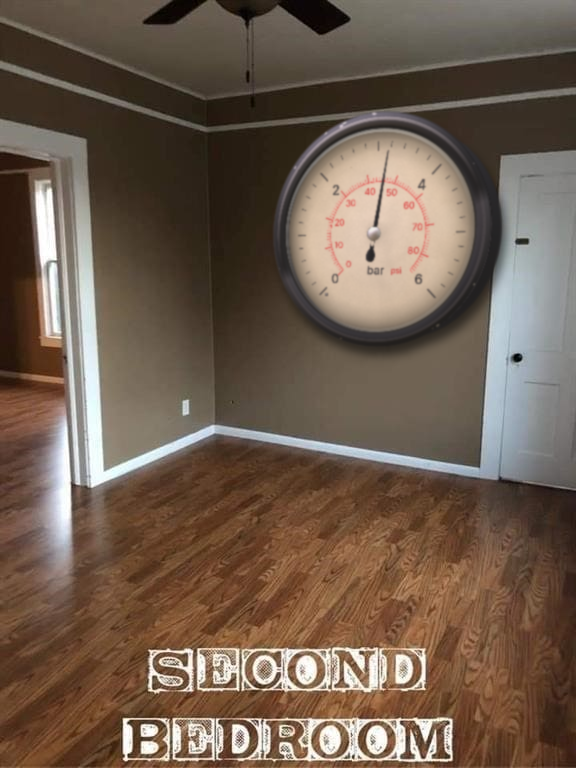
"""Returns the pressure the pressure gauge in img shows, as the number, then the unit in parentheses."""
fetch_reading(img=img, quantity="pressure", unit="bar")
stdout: 3.2 (bar)
